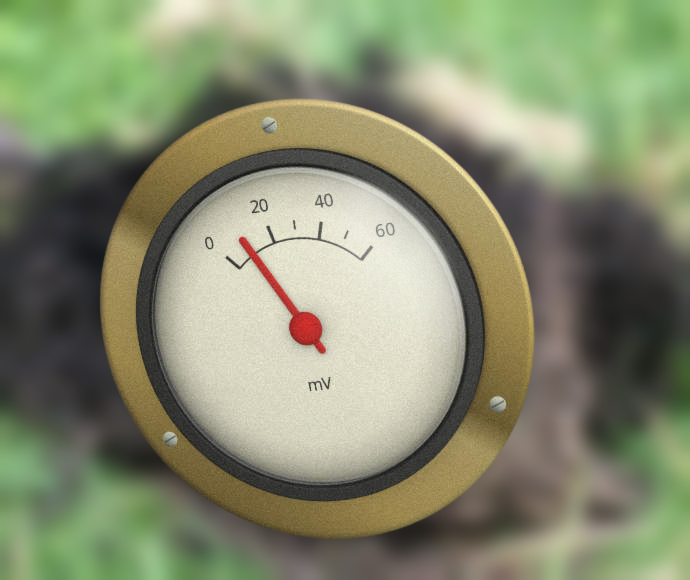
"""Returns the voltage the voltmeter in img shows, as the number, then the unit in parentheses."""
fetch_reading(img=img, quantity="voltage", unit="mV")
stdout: 10 (mV)
